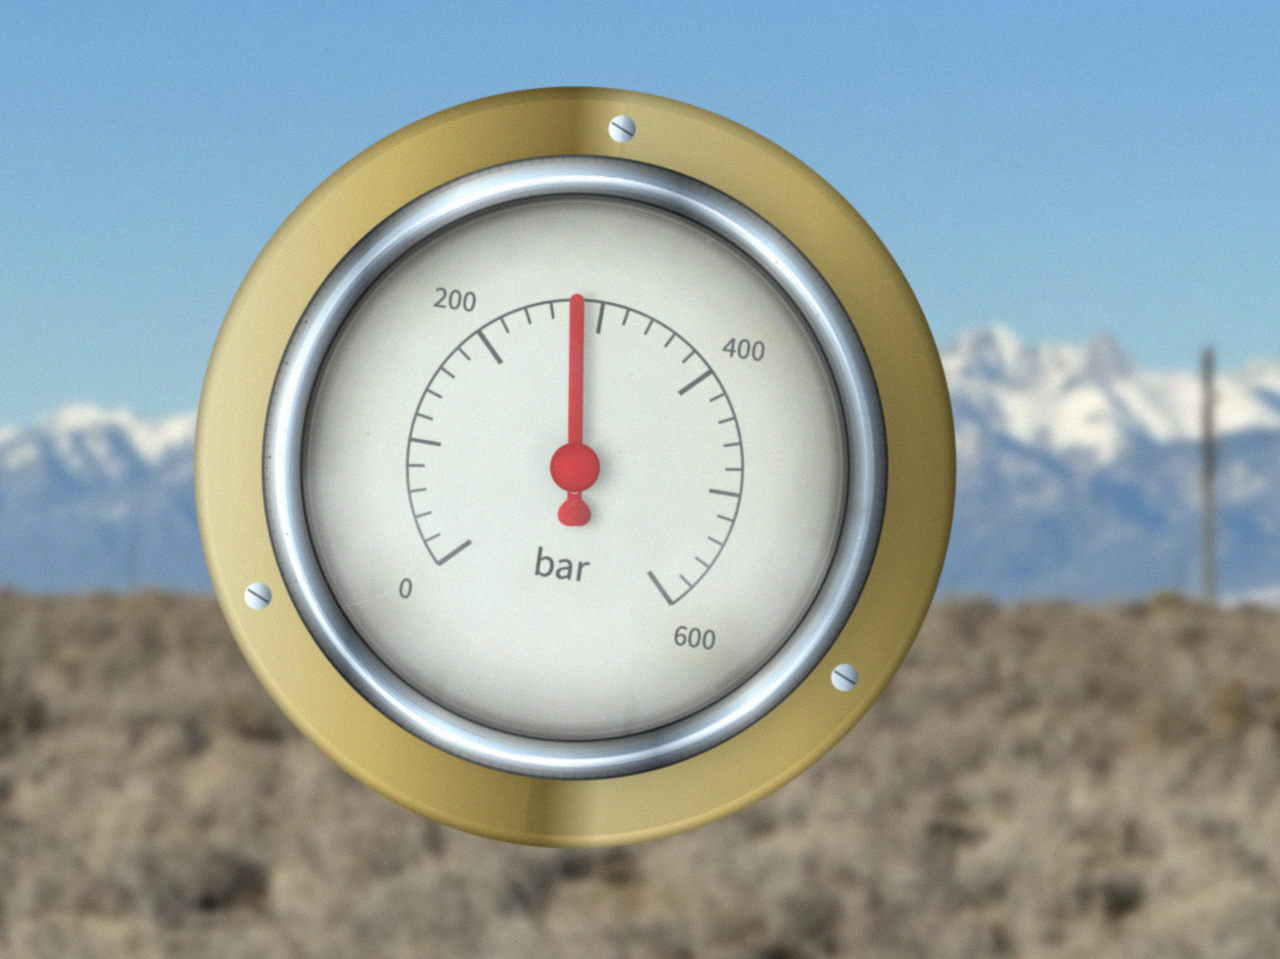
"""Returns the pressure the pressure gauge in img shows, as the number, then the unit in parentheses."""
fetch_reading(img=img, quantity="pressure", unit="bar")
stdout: 280 (bar)
